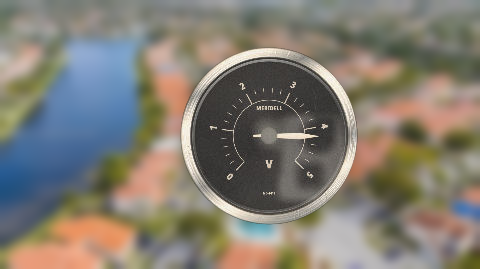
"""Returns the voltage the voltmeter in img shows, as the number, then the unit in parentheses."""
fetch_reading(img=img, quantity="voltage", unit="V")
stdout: 4.2 (V)
